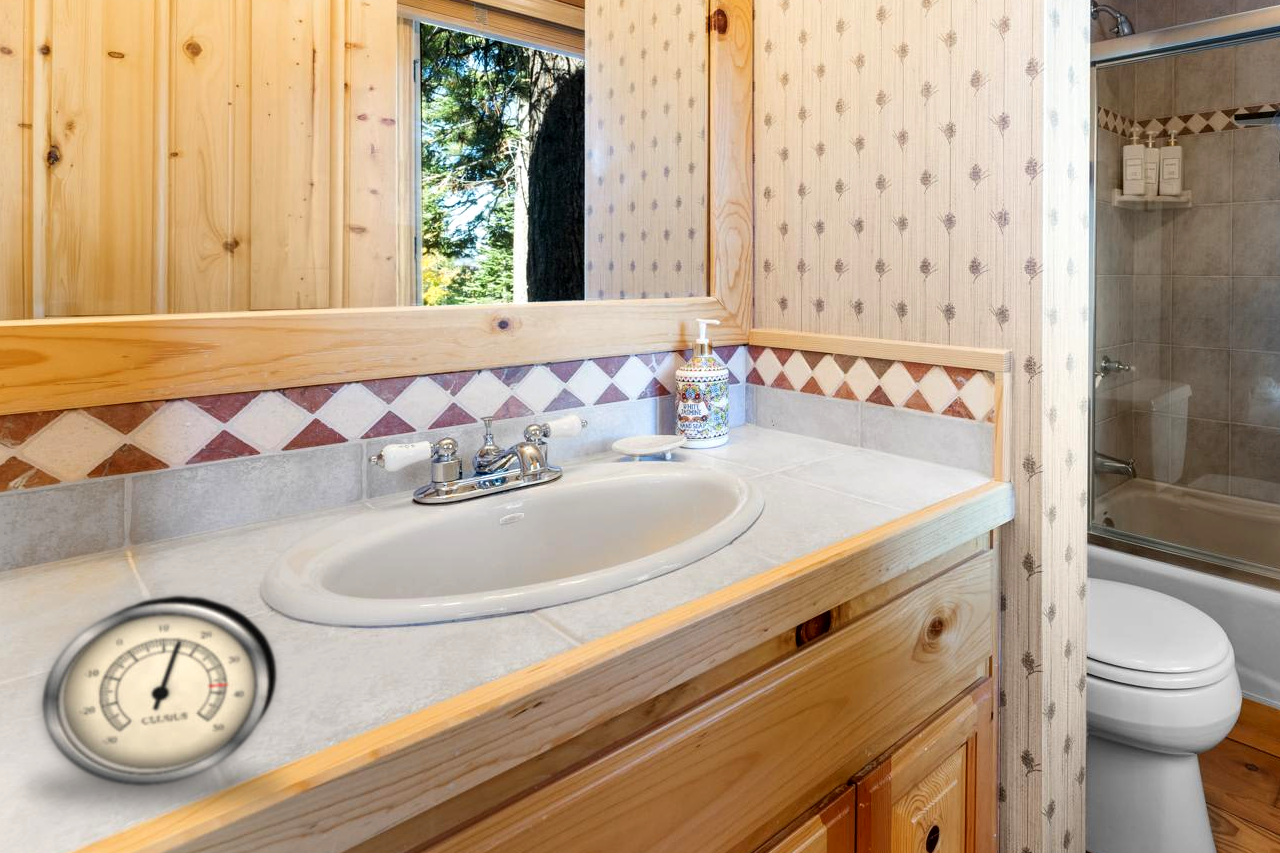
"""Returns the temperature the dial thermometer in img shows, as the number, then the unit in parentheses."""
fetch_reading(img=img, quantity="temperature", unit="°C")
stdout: 15 (°C)
